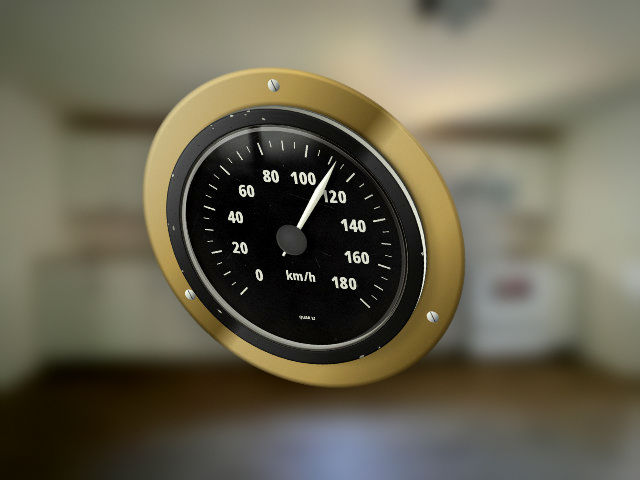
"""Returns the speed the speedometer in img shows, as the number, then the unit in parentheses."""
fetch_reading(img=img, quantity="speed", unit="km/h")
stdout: 112.5 (km/h)
